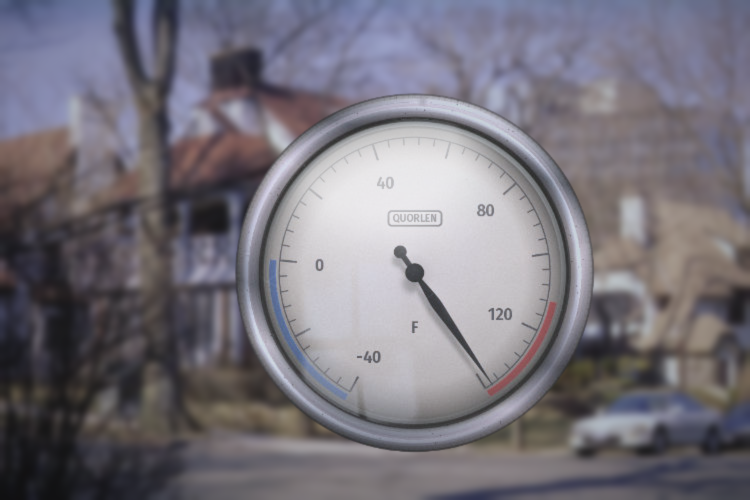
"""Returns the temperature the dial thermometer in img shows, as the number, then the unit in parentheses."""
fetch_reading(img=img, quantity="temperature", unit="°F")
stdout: 138 (°F)
